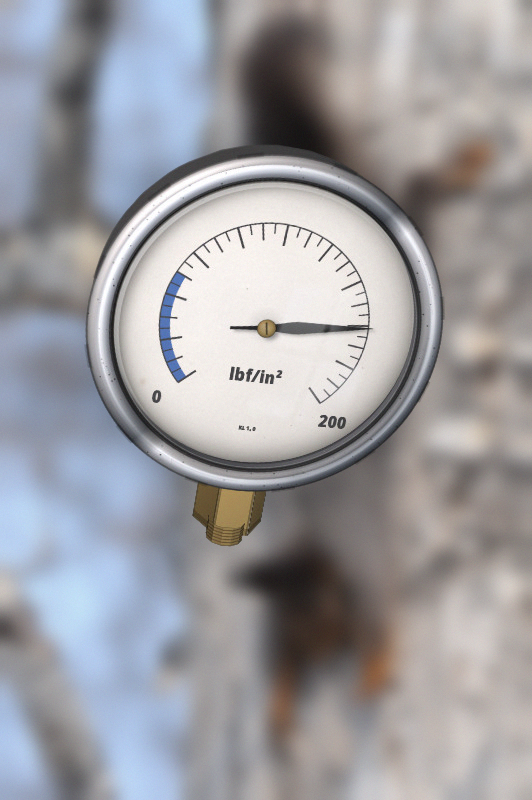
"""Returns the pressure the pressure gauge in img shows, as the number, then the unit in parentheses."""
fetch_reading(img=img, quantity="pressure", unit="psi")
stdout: 160 (psi)
